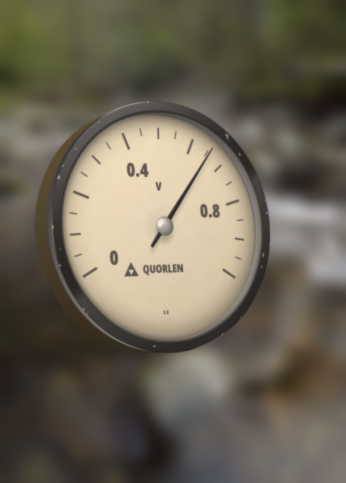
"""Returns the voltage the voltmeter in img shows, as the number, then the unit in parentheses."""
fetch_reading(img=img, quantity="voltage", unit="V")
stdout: 0.65 (V)
